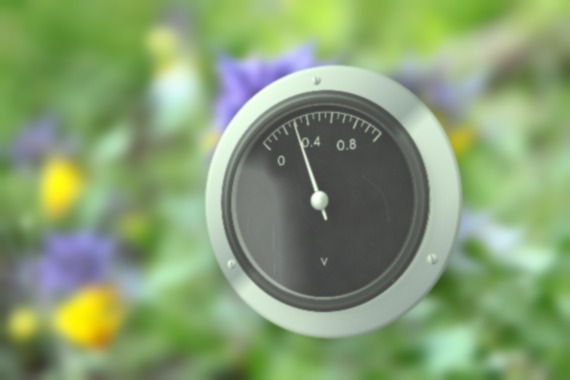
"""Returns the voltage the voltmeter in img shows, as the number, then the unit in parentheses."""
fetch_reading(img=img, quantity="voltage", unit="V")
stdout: 0.3 (V)
